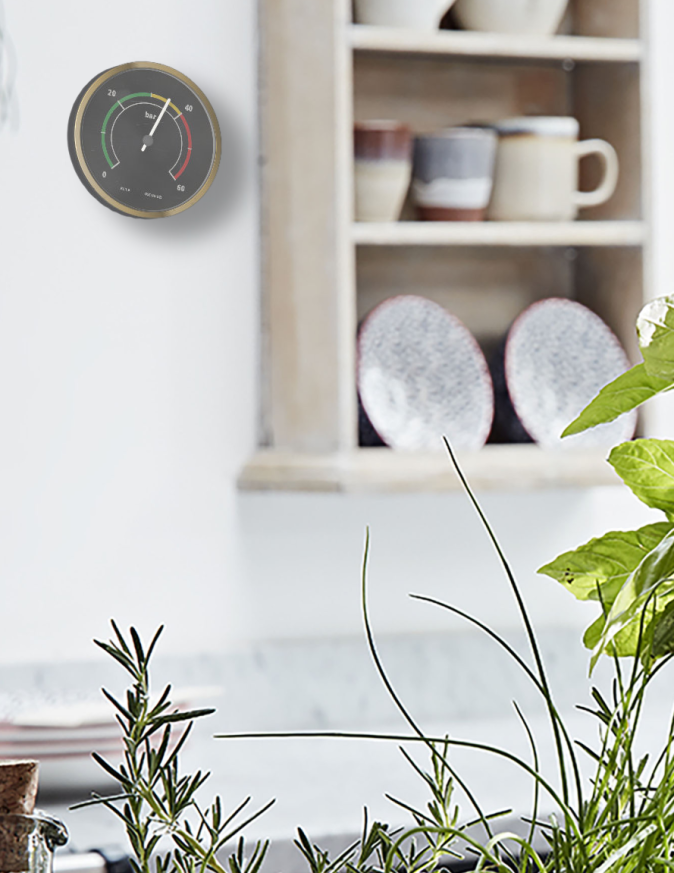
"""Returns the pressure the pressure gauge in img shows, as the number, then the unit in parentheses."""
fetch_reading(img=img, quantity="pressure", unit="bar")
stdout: 35 (bar)
